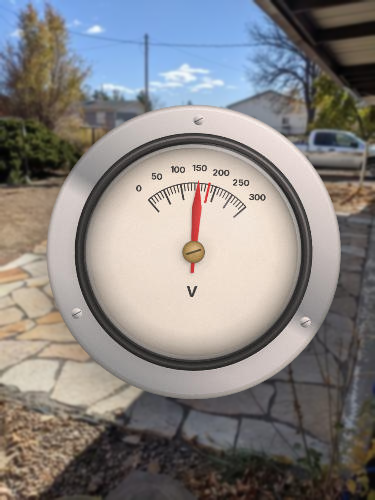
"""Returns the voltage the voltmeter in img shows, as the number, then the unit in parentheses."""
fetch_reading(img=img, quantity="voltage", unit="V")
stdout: 150 (V)
